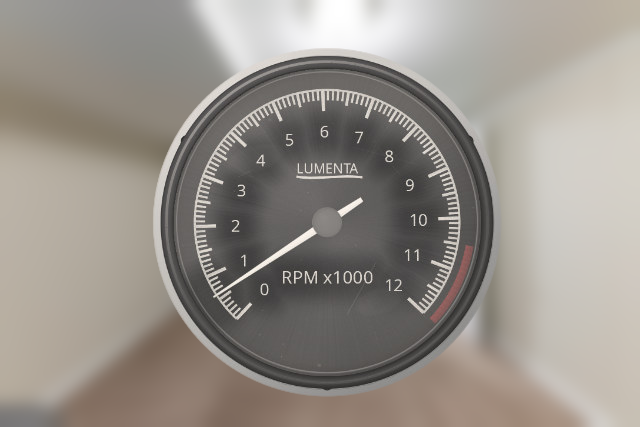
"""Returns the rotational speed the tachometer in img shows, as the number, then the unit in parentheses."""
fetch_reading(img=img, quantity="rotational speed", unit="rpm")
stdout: 600 (rpm)
